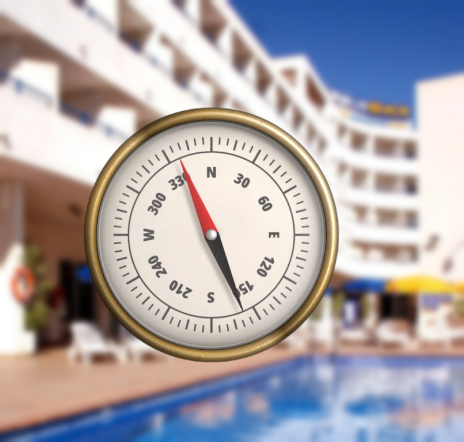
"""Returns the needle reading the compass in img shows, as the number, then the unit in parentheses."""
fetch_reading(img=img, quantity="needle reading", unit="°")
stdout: 337.5 (°)
